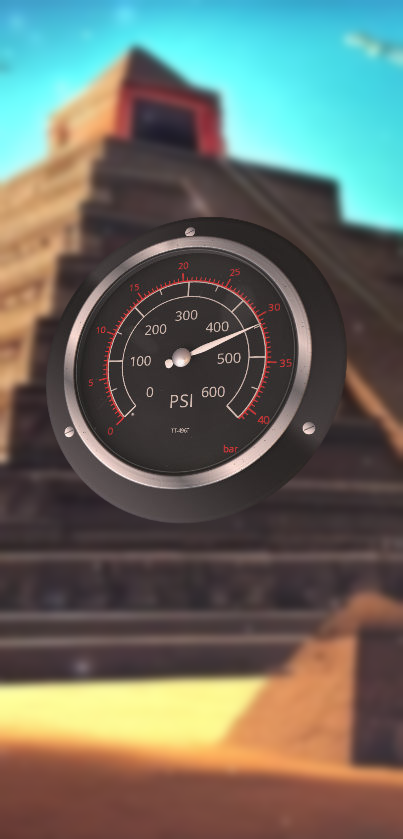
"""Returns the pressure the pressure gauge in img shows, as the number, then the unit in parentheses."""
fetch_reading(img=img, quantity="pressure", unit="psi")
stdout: 450 (psi)
